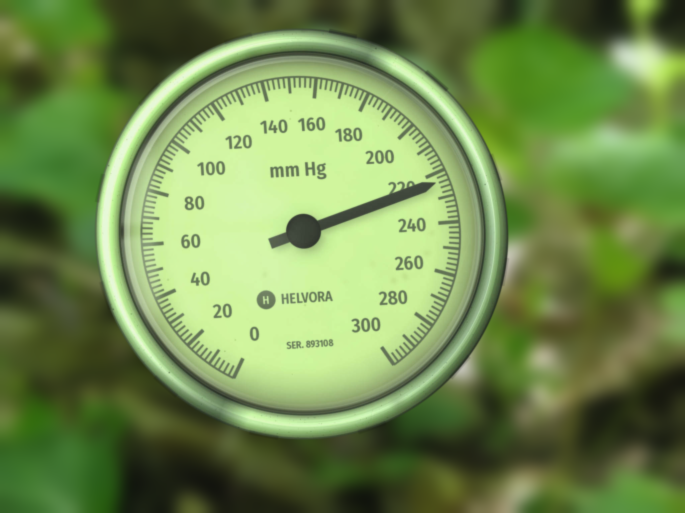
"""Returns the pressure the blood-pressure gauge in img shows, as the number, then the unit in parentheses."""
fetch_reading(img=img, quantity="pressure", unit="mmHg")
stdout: 224 (mmHg)
